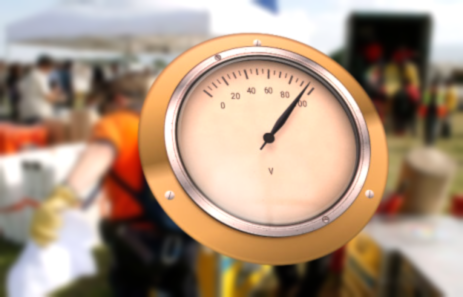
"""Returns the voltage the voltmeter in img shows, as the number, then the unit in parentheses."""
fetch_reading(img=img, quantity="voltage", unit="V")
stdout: 95 (V)
